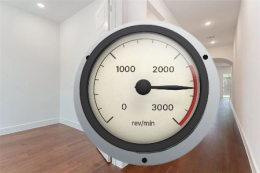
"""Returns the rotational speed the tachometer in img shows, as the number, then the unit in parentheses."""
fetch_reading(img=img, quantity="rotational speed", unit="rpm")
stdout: 2500 (rpm)
